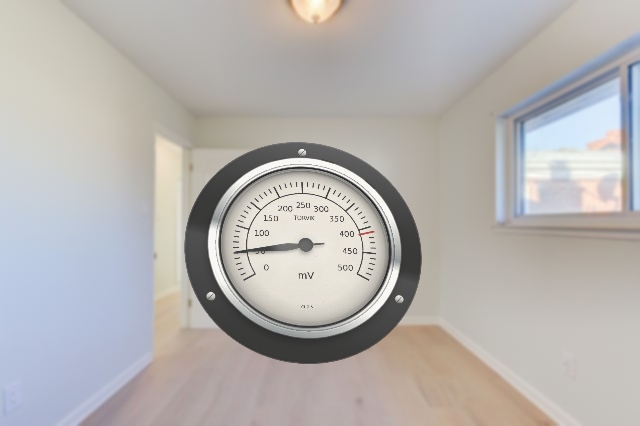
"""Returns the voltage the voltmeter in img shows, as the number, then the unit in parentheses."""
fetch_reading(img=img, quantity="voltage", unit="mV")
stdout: 50 (mV)
